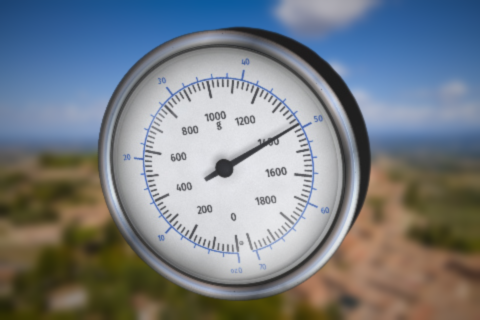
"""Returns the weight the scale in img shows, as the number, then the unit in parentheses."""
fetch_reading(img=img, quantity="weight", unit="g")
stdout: 1400 (g)
